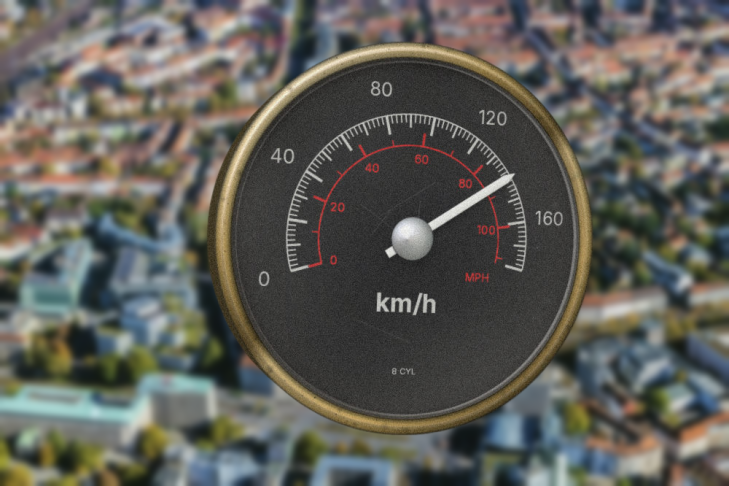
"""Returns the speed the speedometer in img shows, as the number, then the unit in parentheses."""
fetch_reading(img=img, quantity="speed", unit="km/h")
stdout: 140 (km/h)
